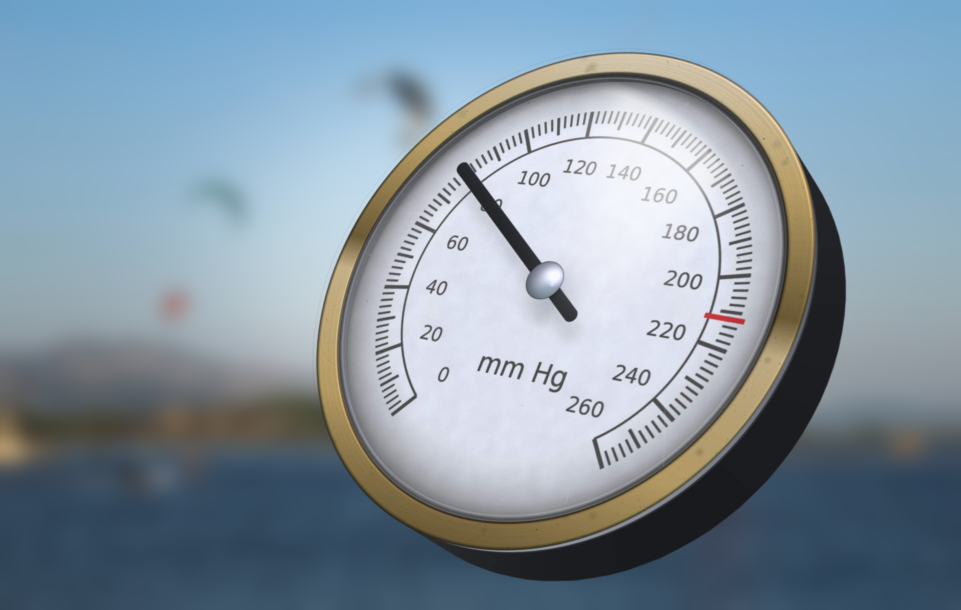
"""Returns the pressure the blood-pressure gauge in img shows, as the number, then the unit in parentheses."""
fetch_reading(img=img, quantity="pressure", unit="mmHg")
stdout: 80 (mmHg)
